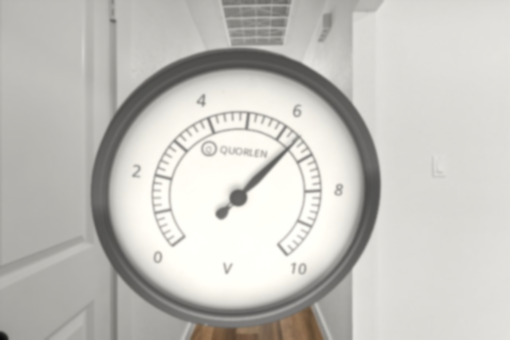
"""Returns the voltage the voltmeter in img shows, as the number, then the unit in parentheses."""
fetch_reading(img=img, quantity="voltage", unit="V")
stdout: 6.4 (V)
